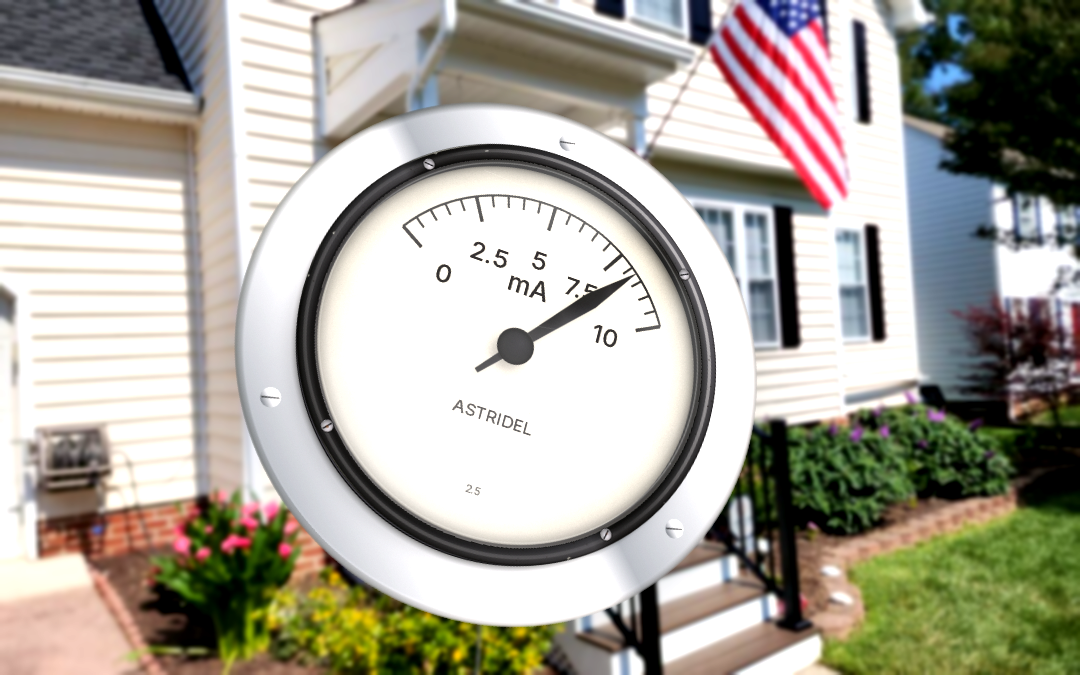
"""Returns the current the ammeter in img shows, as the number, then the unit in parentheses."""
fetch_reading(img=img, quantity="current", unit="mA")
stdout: 8.25 (mA)
